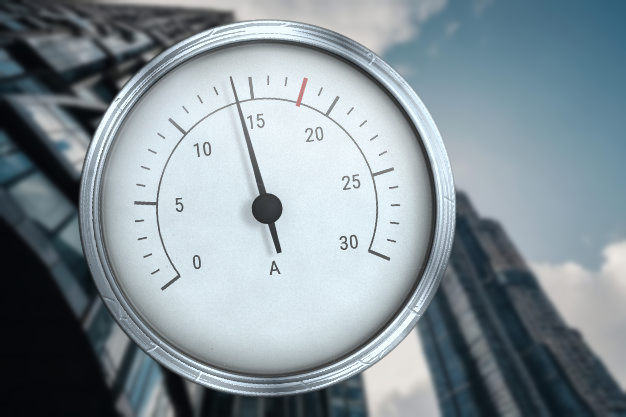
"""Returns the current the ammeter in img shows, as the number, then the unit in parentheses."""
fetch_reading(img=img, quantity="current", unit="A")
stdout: 14 (A)
